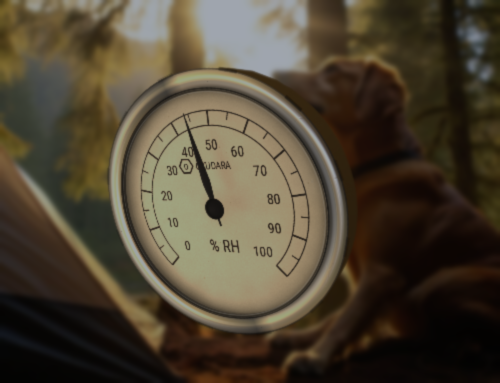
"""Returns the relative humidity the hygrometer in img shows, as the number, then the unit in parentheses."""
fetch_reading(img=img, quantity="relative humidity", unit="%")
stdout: 45 (%)
